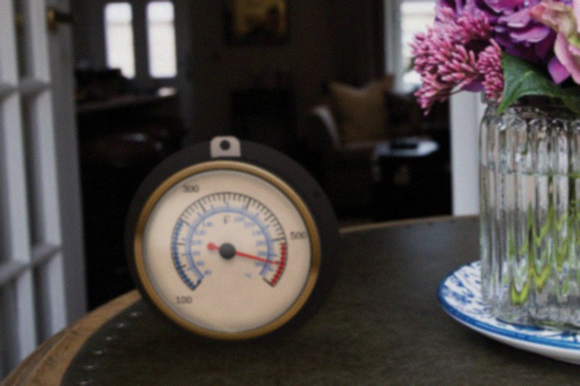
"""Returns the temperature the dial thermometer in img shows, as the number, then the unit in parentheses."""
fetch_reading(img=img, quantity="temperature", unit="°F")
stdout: 550 (°F)
